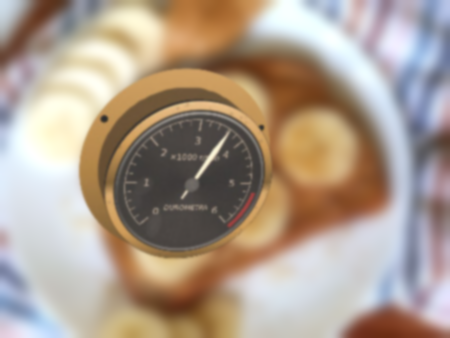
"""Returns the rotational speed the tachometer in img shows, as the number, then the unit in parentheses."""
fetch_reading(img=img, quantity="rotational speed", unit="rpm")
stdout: 3600 (rpm)
